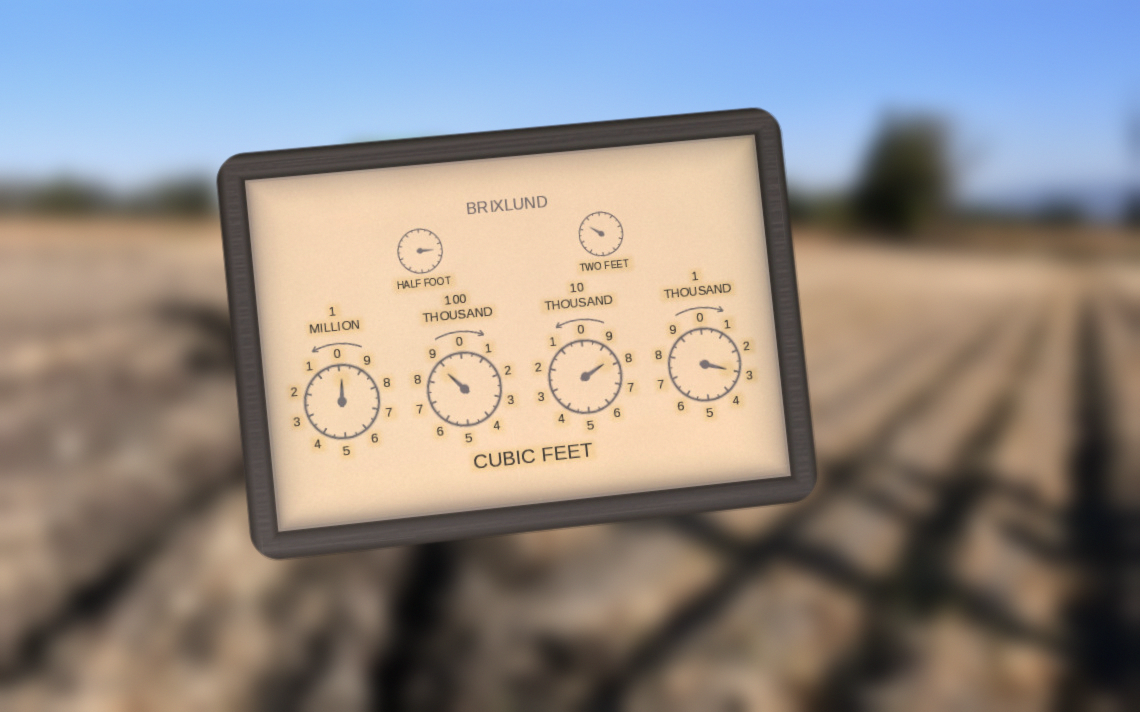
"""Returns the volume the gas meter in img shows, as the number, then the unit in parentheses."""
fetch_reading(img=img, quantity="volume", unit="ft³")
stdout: 988300 (ft³)
